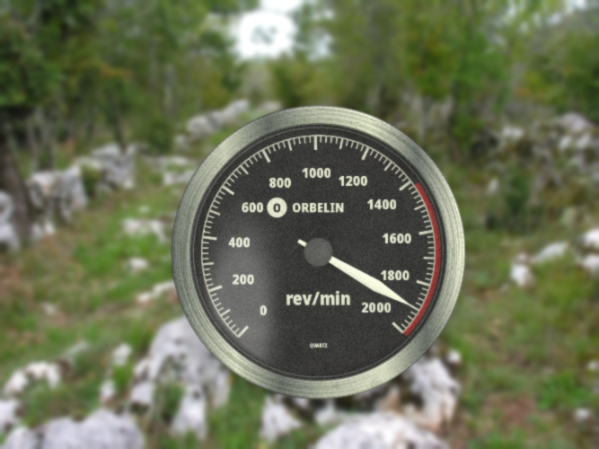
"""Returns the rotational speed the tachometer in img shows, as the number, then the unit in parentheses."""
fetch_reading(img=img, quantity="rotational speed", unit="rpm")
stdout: 1900 (rpm)
